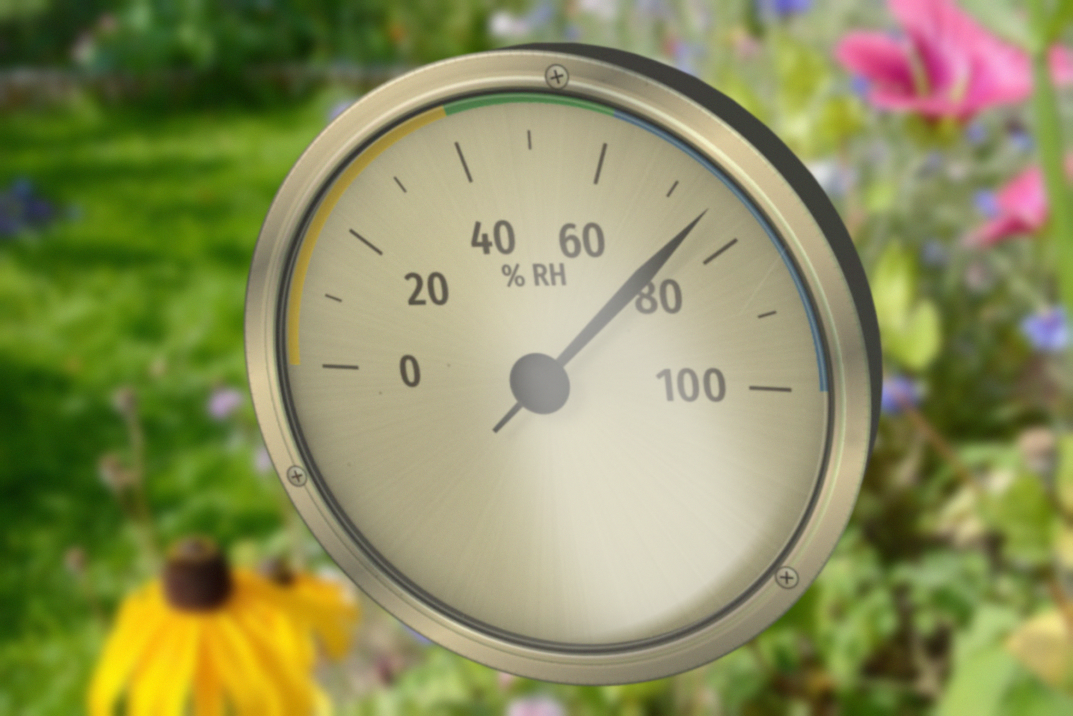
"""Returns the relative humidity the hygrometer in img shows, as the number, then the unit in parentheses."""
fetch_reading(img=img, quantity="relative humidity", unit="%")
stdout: 75 (%)
